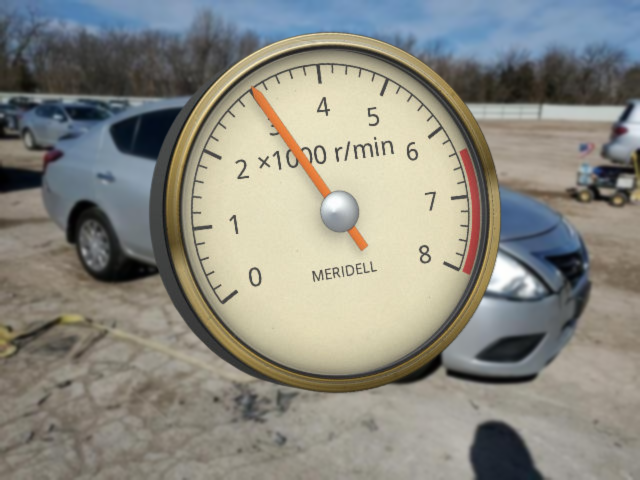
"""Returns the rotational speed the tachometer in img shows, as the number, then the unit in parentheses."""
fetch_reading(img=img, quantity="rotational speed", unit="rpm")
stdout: 3000 (rpm)
